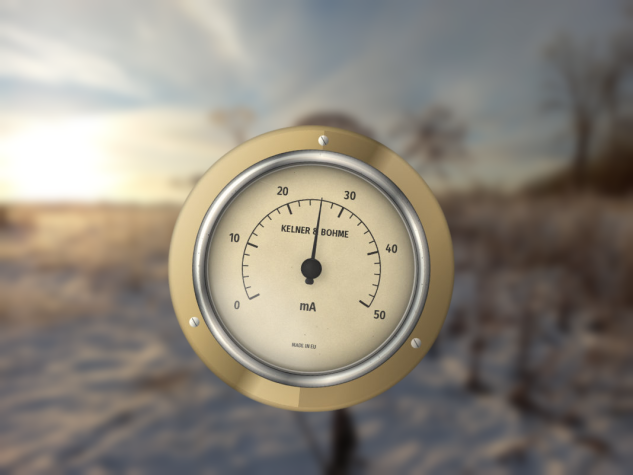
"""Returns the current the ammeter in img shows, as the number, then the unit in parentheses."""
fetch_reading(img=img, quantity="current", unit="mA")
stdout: 26 (mA)
